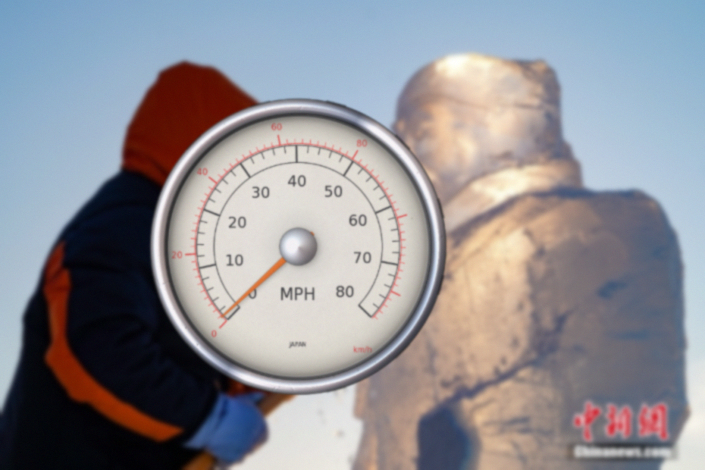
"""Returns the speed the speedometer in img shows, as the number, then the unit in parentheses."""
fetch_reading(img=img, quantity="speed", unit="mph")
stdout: 1 (mph)
